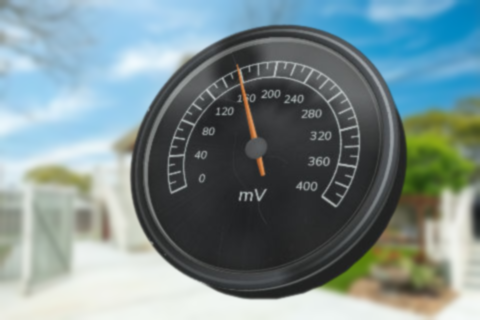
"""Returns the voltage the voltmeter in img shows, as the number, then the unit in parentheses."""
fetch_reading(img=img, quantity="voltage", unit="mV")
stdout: 160 (mV)
